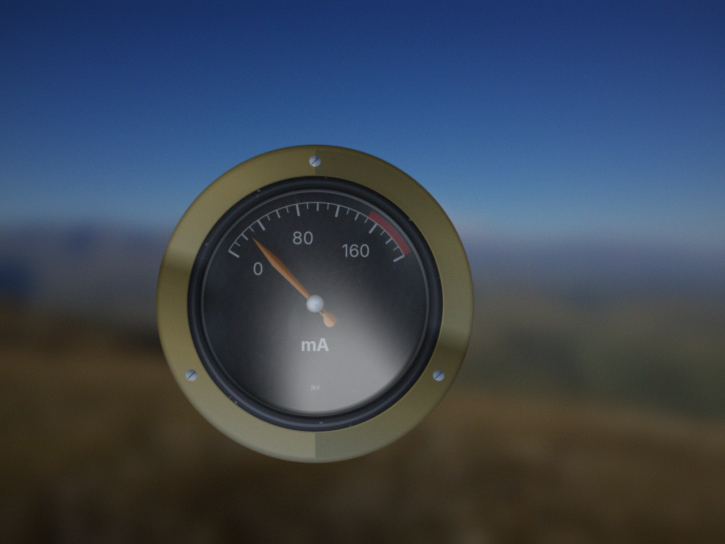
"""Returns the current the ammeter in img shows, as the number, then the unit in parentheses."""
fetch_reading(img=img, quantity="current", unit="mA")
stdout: 25 (mA)
